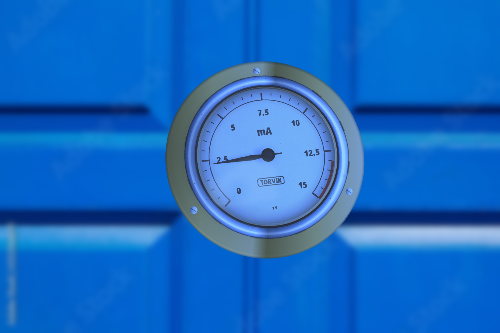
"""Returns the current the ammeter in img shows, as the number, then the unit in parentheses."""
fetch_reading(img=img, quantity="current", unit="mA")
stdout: 2.25 (mA)
